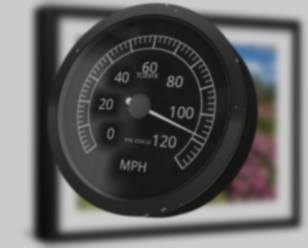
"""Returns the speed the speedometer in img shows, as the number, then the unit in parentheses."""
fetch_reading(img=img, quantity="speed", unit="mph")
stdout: 108 (mph)
